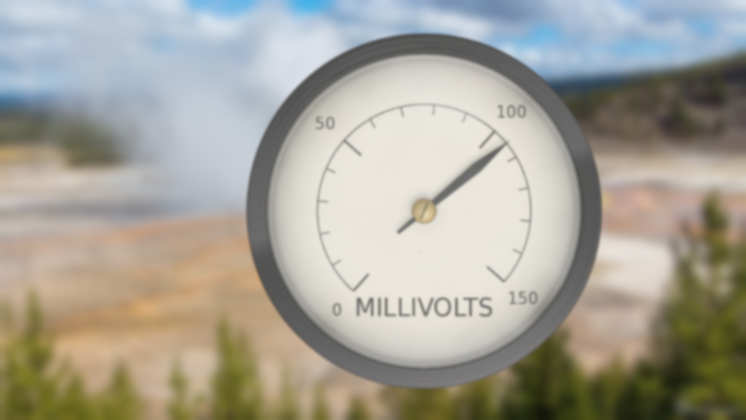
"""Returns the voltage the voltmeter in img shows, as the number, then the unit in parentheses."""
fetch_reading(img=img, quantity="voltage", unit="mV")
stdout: 105 (mV)
